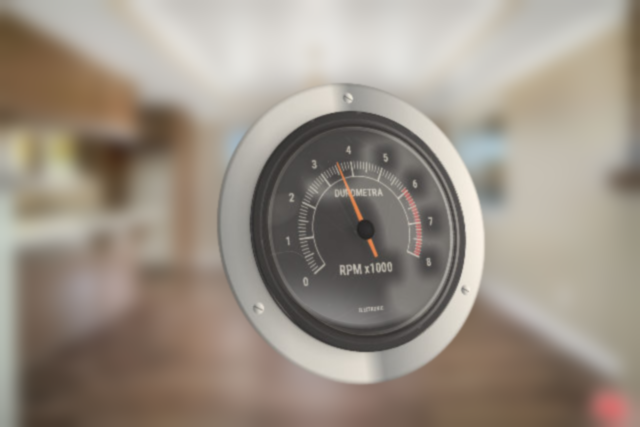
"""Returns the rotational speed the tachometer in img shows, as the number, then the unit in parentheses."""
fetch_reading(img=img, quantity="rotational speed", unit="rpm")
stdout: 3500 (rpm)
